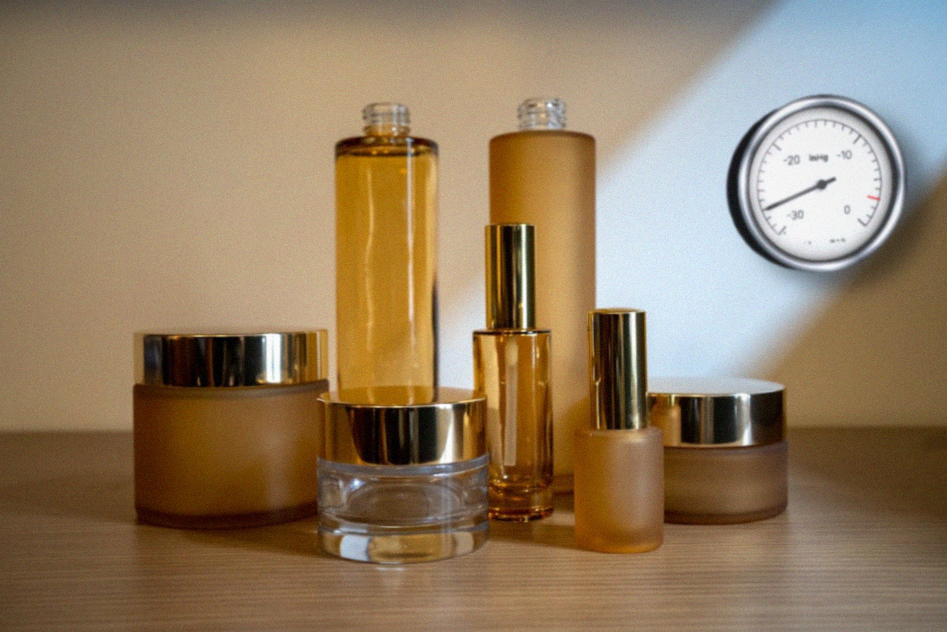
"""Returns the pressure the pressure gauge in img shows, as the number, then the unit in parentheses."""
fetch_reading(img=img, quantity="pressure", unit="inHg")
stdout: -27 (inHg)
